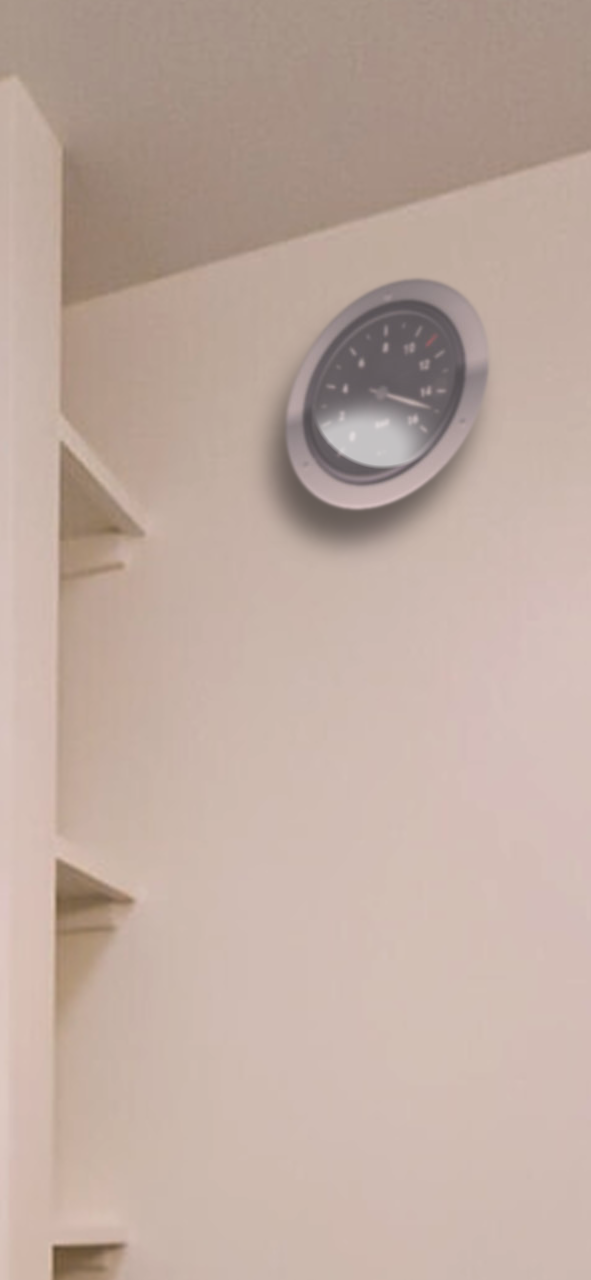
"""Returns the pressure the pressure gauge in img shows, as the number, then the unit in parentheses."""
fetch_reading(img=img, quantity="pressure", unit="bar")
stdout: 15 (bar)
